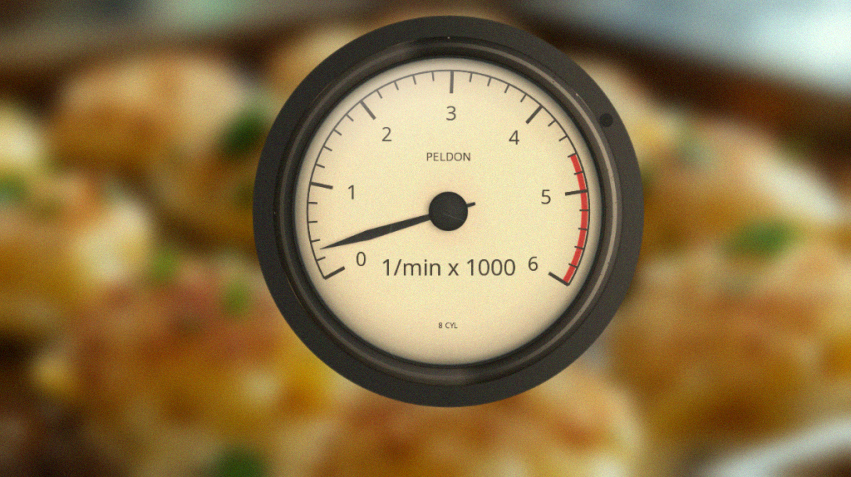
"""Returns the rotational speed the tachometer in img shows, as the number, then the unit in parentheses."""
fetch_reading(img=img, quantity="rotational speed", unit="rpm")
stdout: 300 (rpm)
